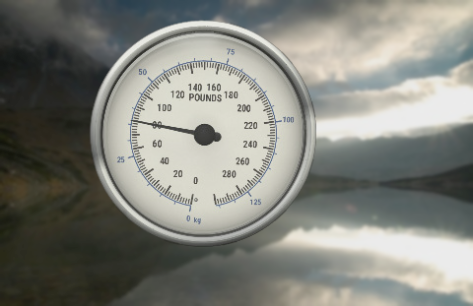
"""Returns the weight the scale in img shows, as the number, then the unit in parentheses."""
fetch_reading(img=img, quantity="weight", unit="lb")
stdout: 80 (lb)
